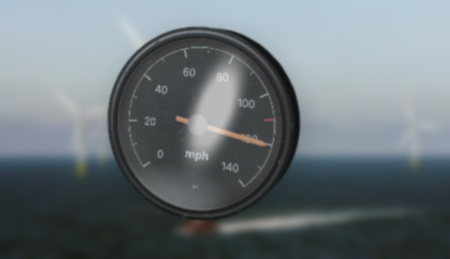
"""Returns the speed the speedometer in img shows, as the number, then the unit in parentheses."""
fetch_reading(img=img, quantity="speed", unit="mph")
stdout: 120 (mph)
